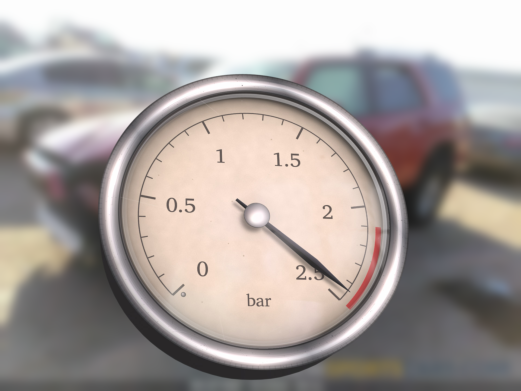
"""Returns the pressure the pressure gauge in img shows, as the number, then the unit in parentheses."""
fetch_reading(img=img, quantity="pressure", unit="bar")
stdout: 2.45 (bar)
